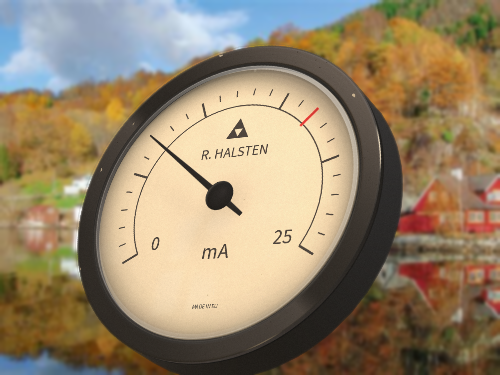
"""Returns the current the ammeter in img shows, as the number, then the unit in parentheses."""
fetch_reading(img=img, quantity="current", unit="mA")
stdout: 7 (mA)
